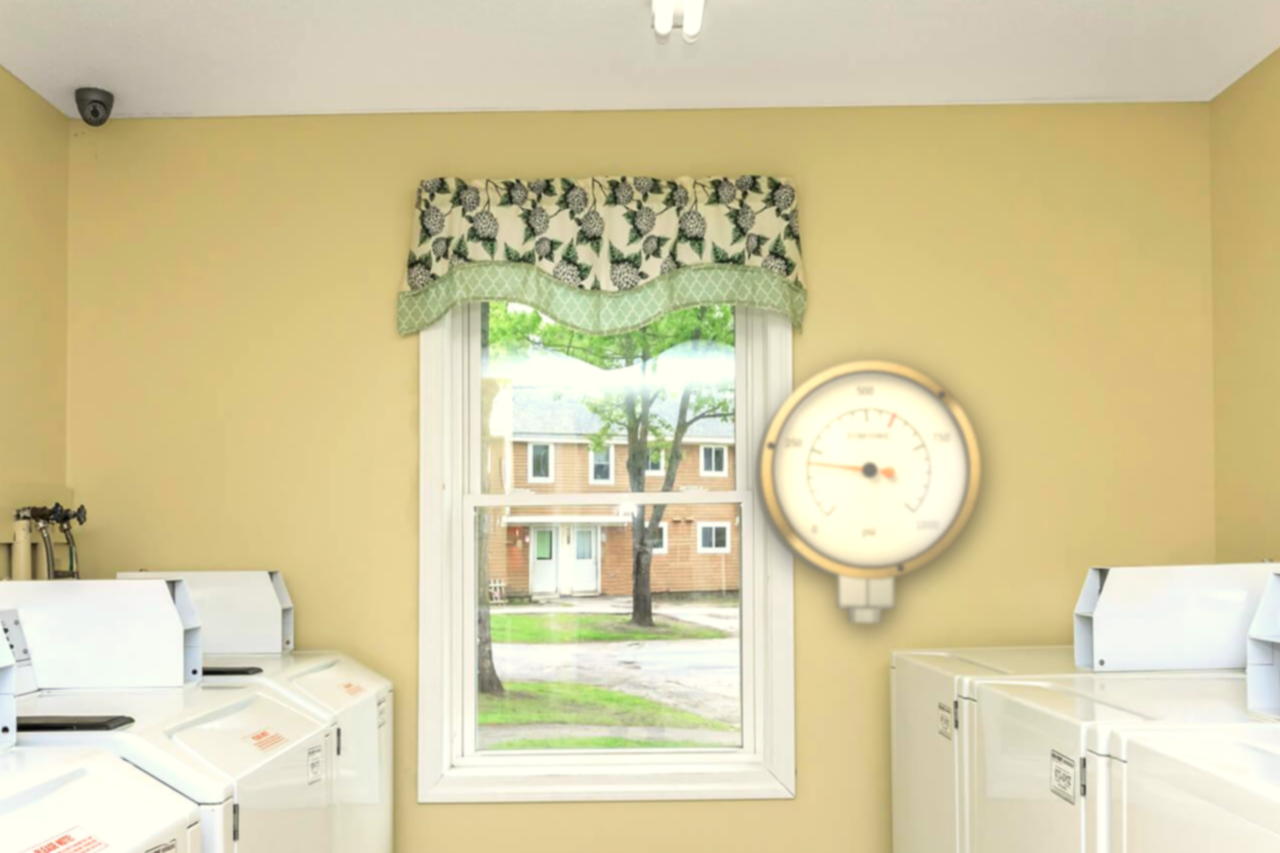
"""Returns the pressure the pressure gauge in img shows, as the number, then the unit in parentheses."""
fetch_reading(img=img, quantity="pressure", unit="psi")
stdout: 200 (psi)
